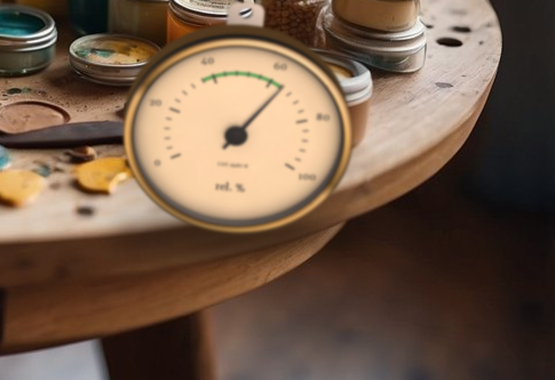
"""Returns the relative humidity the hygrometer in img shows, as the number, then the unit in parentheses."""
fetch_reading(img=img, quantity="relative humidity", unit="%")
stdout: 64 (%)
